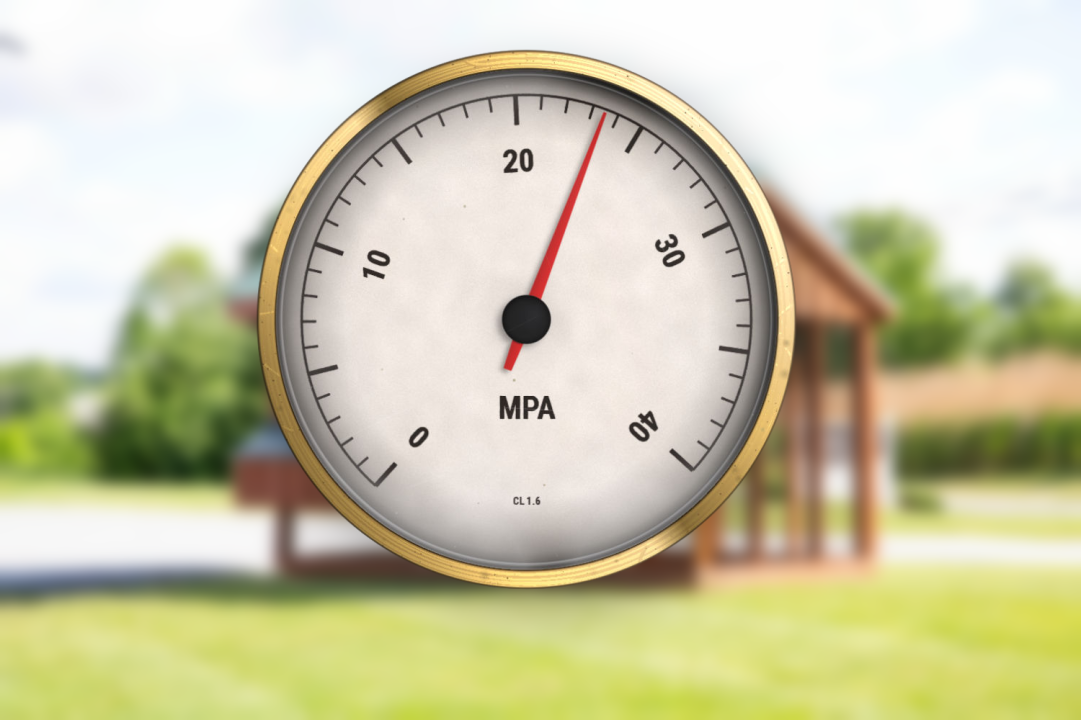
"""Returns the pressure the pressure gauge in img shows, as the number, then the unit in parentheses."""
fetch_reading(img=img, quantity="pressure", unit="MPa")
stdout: 23.5 (MPa)
